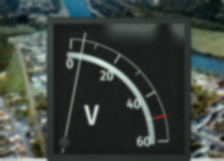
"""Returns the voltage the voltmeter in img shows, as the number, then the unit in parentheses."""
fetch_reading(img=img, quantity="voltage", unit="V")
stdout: 5 (V)
